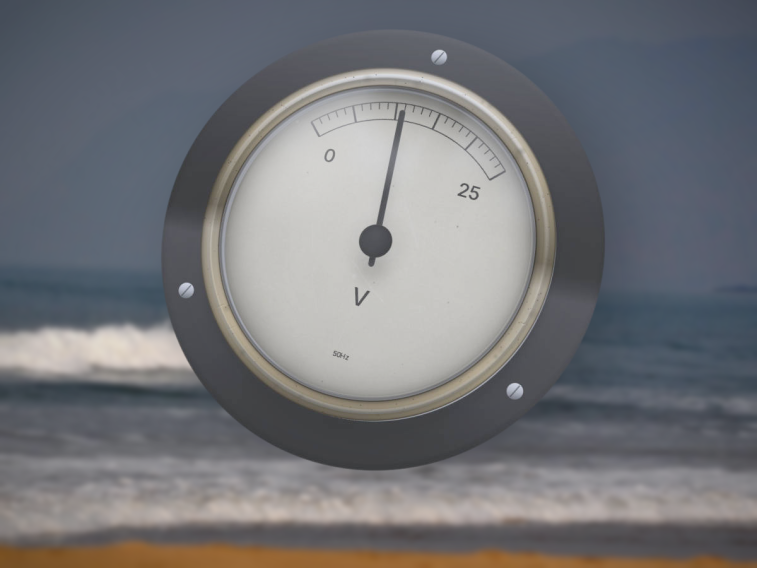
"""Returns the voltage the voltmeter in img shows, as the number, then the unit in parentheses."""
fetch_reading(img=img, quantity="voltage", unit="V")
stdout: 11 (V)
